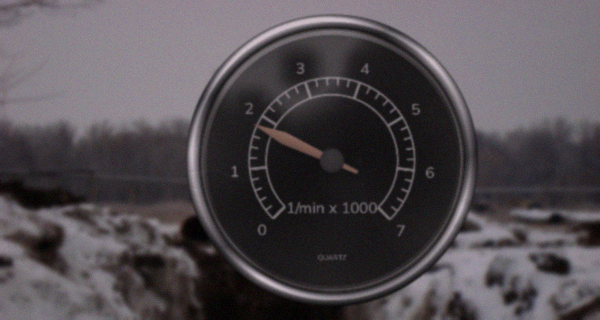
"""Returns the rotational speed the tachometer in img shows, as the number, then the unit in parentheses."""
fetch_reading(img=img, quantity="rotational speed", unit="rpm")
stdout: 1800 (rpm)
